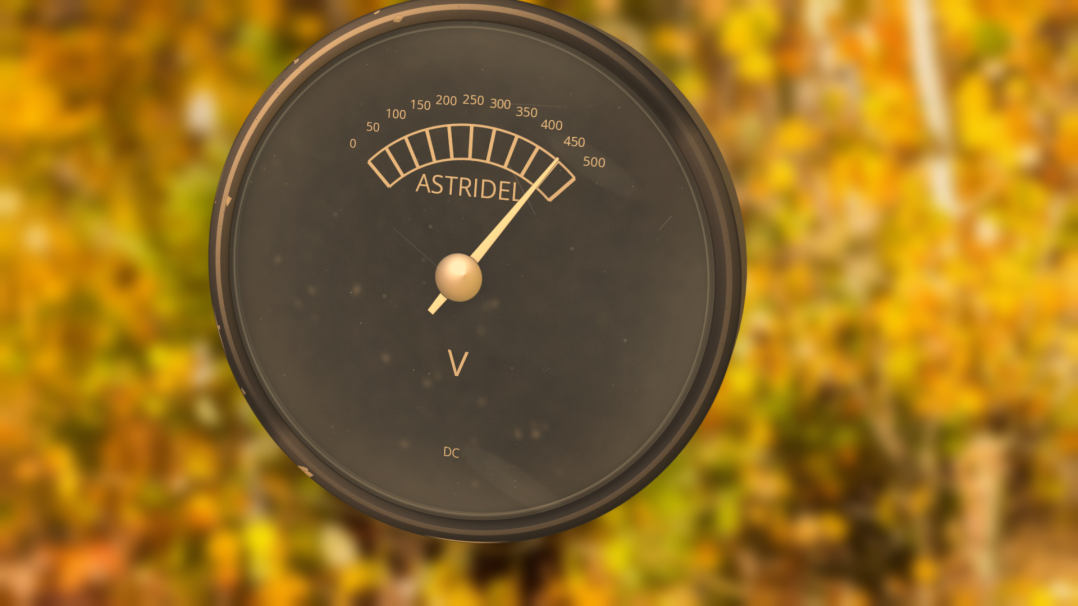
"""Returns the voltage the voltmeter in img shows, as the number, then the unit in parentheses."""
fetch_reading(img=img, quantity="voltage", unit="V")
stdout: 450 (V)
